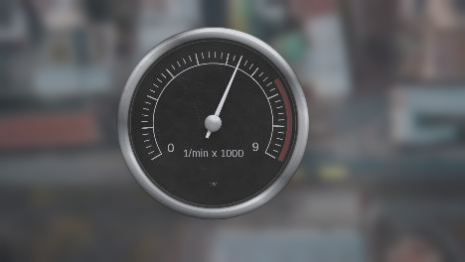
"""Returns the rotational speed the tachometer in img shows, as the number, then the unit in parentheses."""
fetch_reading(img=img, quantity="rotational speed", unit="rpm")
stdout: 5400 (rpm)
